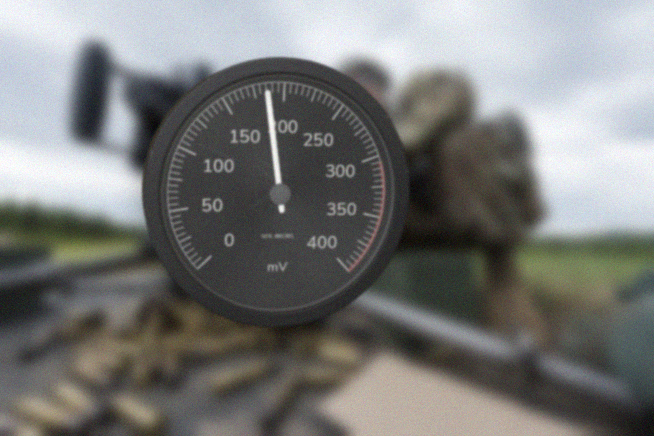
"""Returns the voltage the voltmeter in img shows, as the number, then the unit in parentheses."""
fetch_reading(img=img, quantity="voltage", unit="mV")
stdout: 185 (mV)
